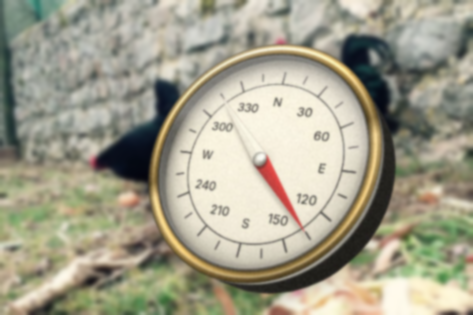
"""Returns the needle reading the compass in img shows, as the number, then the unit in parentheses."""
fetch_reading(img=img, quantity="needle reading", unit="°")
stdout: 135 (°)
